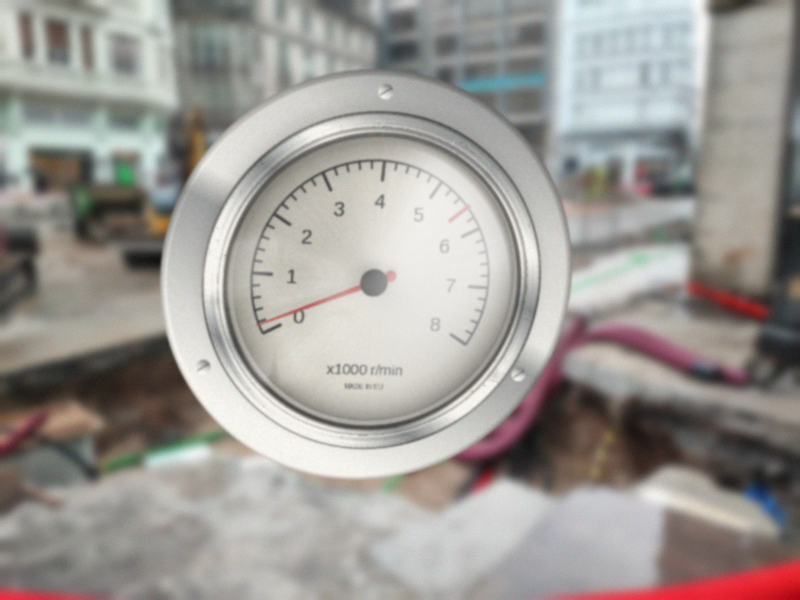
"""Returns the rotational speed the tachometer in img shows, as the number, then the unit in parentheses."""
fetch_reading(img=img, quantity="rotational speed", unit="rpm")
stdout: 200 (rpm)
